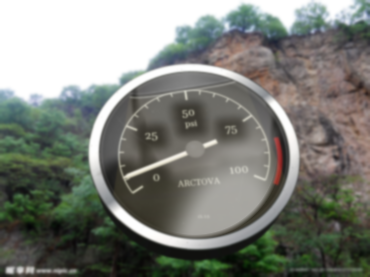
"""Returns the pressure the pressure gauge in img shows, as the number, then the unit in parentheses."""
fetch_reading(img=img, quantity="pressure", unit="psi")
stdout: 5 (psi)
